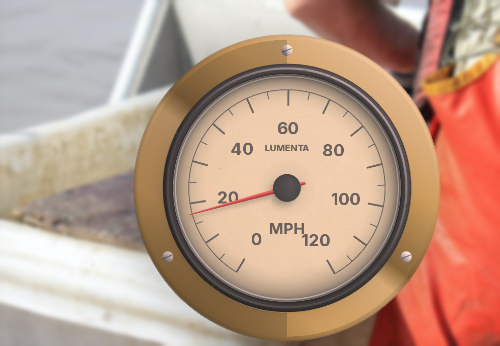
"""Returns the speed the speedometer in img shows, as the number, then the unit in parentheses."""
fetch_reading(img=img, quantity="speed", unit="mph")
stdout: 17.5 (mph)
